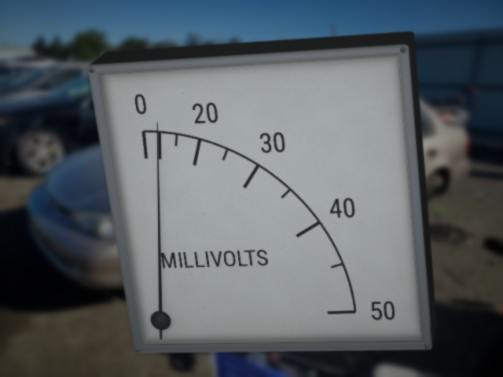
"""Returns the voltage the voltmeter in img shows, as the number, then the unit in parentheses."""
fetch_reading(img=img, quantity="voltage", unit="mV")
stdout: 10 (mV)
